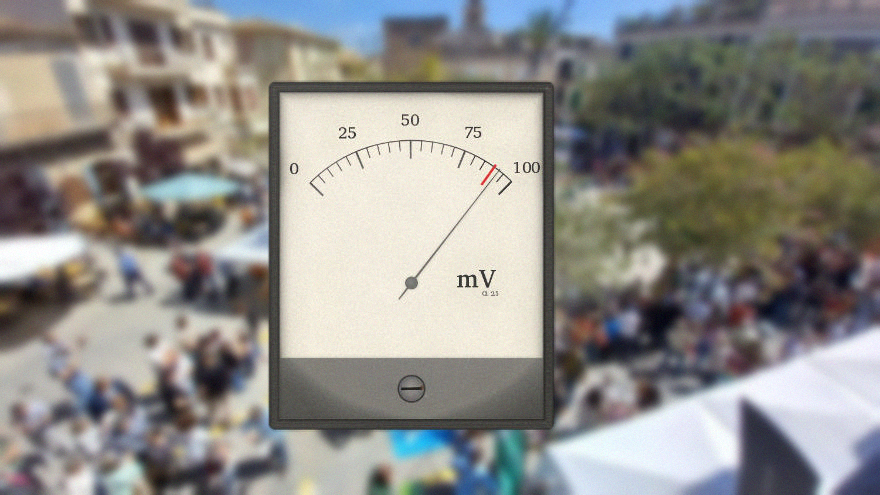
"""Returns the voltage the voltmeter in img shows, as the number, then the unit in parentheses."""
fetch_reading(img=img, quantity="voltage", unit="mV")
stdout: 92.5 (mV)
